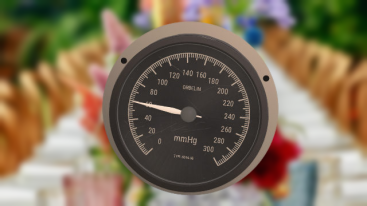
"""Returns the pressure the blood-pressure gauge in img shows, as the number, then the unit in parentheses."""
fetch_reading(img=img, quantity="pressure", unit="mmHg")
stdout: 60 (mmHg)
